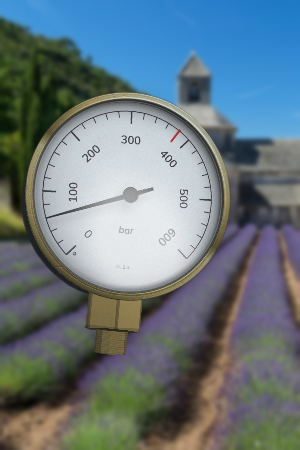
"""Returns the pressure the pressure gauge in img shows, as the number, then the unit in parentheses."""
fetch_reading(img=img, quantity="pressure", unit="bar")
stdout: 60 (bar)
